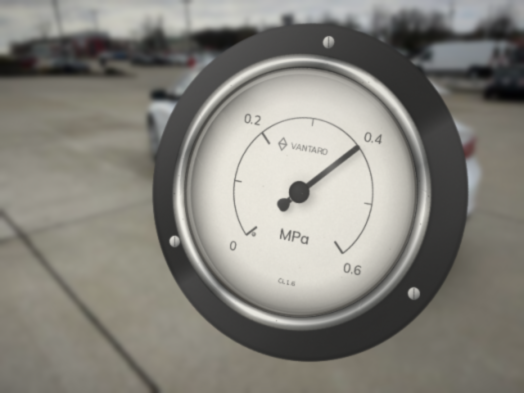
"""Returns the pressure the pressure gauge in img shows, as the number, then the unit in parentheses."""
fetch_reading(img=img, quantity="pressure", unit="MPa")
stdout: 0.4 (MPa)
